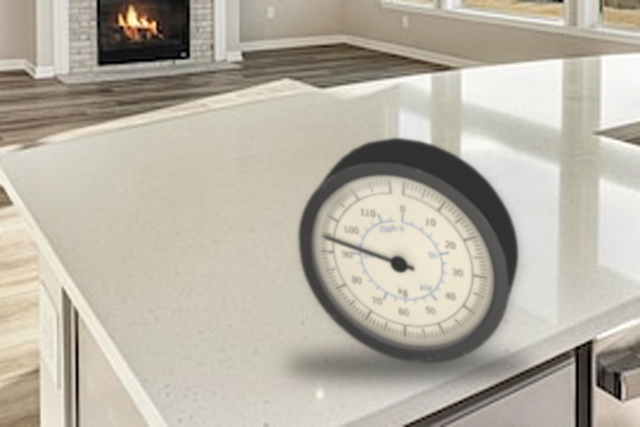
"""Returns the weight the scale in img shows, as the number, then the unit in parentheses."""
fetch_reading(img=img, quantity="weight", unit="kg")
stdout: 95 (kg)
